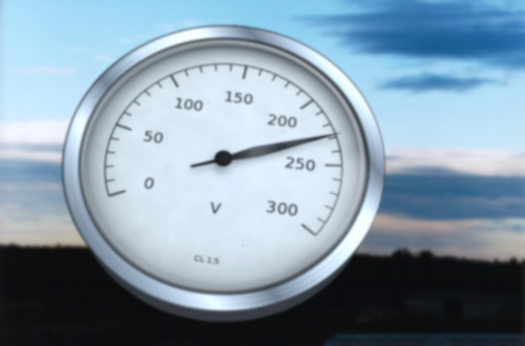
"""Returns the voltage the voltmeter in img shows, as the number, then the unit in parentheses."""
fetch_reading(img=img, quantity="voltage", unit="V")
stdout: 230 (V)
